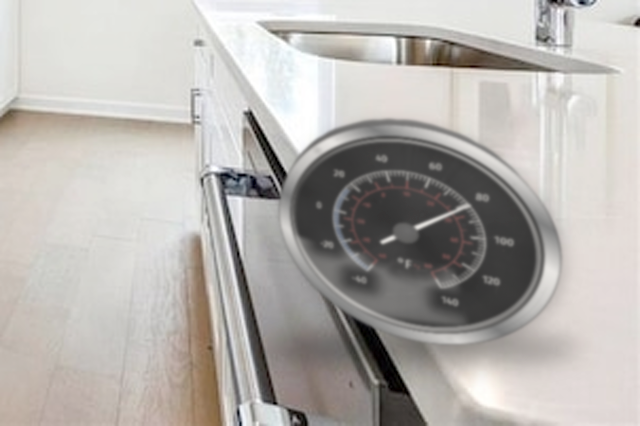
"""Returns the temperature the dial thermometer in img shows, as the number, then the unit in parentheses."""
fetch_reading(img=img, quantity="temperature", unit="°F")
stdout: 80 (°F)
